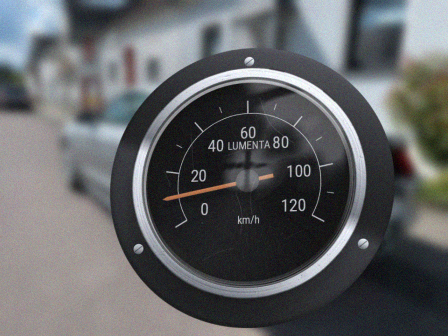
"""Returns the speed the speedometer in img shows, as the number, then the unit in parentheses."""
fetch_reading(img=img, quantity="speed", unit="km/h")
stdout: 10 (km/h)
